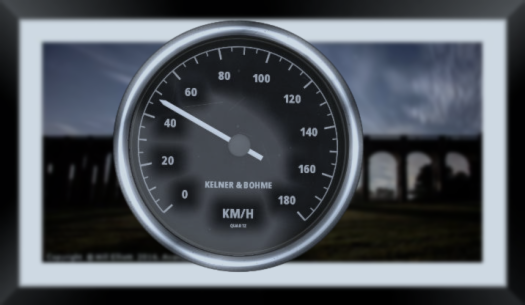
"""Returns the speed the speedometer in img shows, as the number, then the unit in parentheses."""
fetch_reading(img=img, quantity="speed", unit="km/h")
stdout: 47.5 (km/h)
